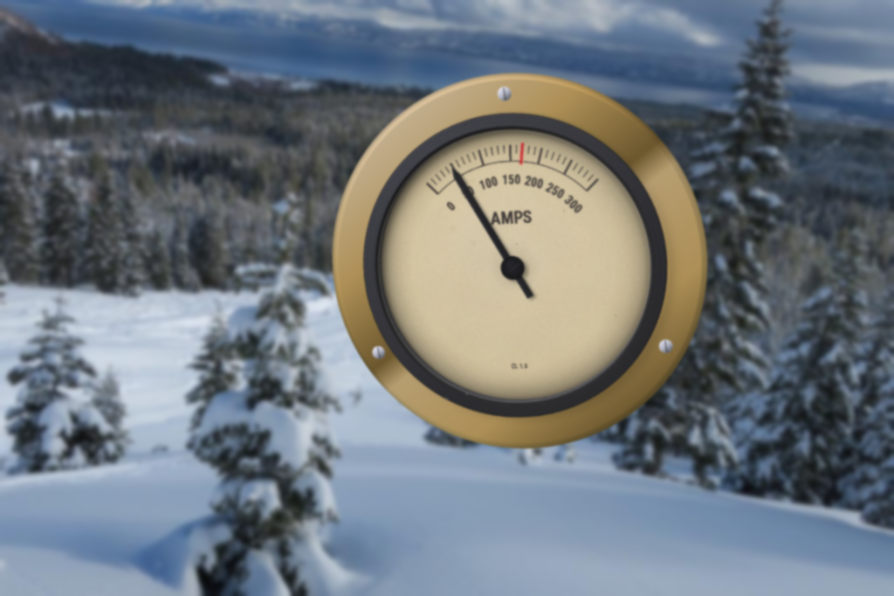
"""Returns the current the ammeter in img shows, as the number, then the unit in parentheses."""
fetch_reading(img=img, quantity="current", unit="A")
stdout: 50 (A)
